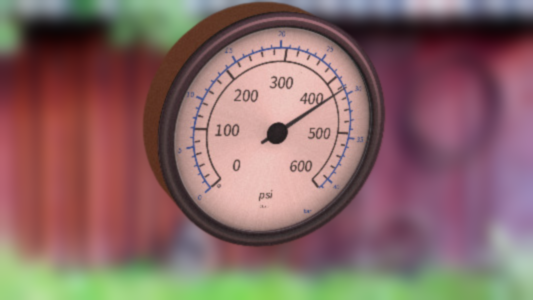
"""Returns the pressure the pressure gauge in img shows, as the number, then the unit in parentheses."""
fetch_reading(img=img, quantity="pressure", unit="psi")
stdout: 420 (psi)
